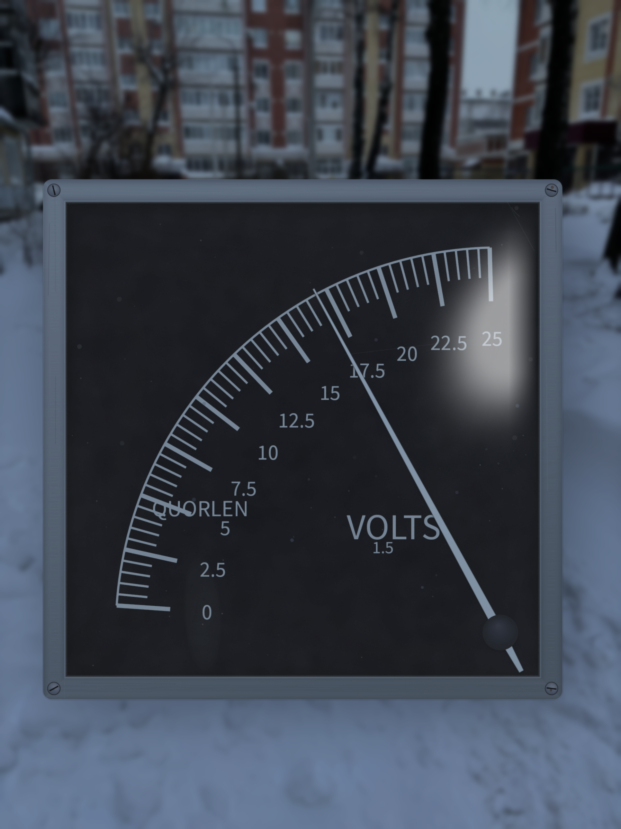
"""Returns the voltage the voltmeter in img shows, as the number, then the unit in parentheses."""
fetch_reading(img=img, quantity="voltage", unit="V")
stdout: 17 (V)
